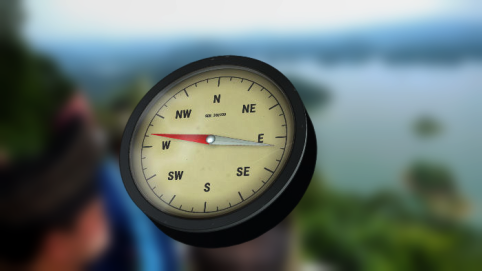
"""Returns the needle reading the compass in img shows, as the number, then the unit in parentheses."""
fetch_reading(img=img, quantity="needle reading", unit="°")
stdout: 280 (°)
